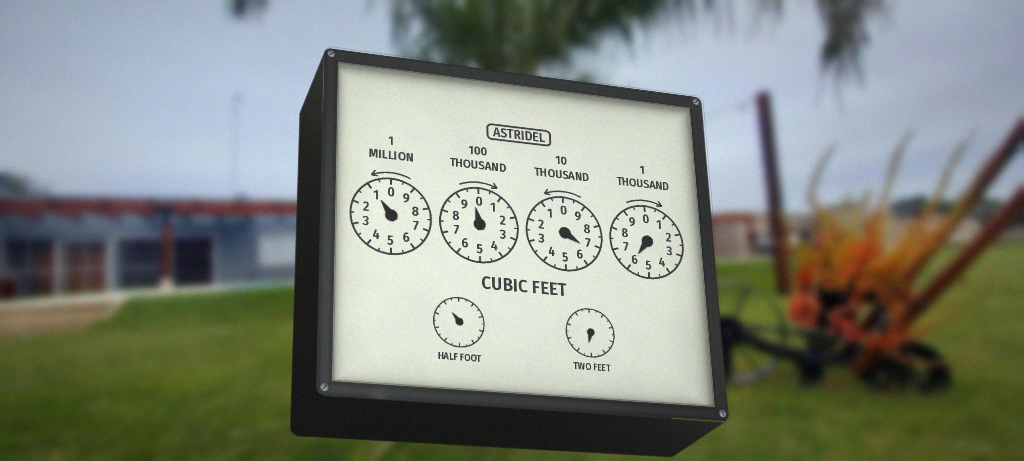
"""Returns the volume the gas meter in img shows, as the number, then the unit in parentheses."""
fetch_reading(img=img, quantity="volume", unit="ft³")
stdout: 96600 (ft³)
